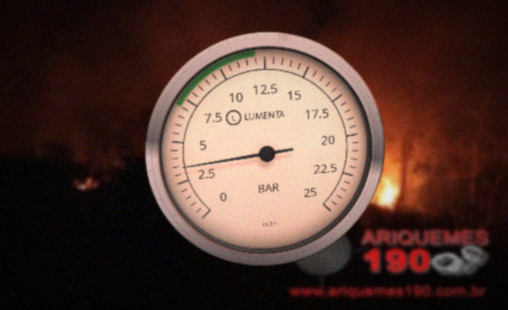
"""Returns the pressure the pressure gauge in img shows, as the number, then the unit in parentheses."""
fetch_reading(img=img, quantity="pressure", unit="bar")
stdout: 3.5 (bar)
